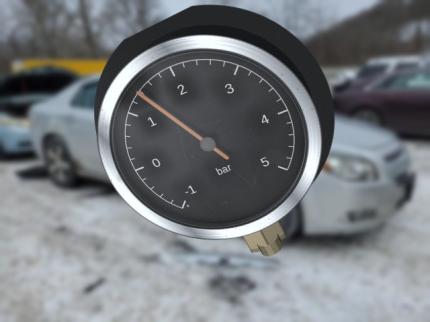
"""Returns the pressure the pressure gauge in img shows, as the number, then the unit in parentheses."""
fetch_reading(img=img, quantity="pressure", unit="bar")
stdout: 1.4 (bar)
